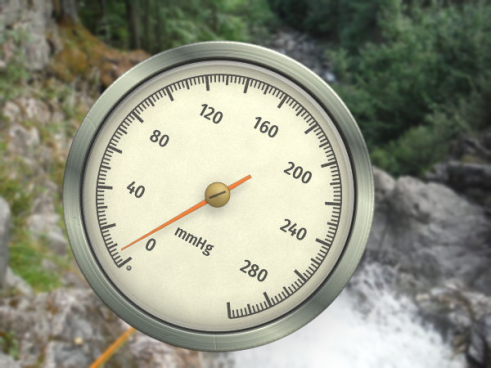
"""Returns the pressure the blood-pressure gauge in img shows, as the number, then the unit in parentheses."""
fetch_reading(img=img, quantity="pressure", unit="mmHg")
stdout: 6 (mmHg)
